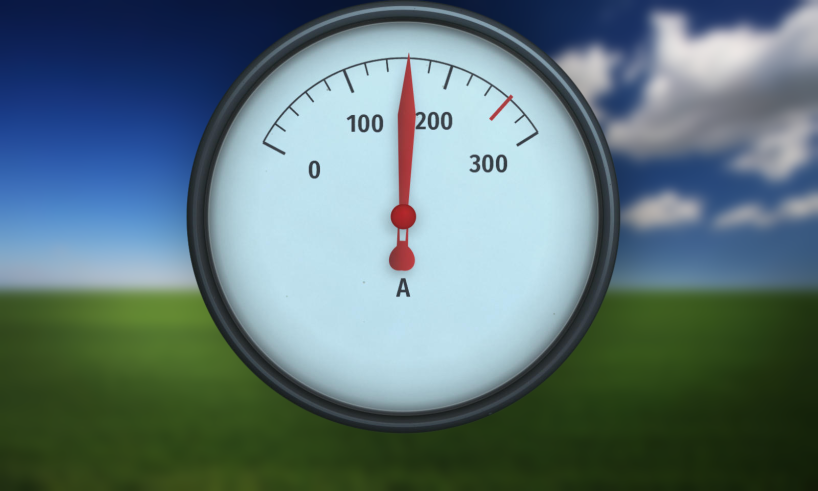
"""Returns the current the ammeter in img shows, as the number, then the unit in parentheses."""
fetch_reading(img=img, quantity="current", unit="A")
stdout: 160 (A)
